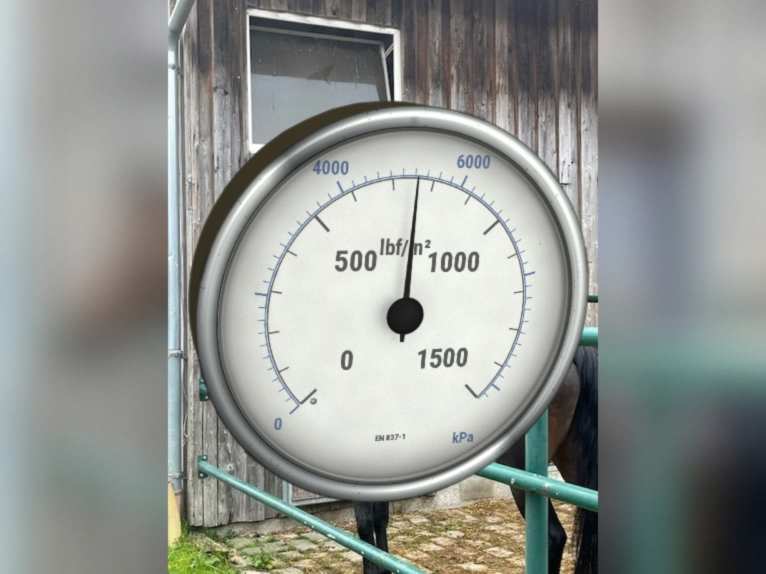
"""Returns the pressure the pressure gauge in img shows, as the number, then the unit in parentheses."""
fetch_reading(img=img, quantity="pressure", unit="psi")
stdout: 750 (psi)
